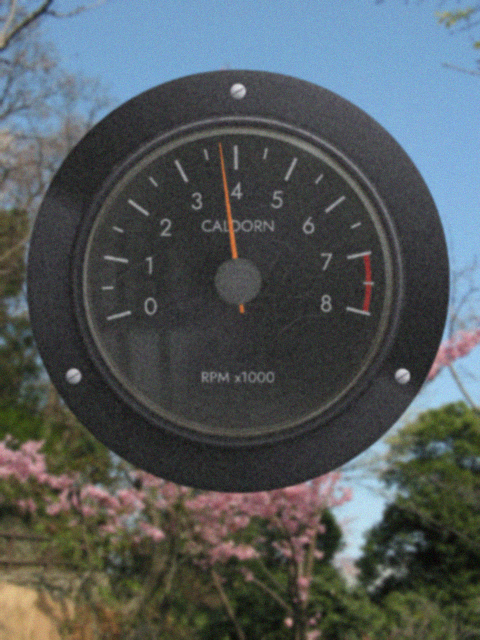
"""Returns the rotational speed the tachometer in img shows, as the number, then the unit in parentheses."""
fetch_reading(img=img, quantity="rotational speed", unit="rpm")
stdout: 3750 (rpm)
